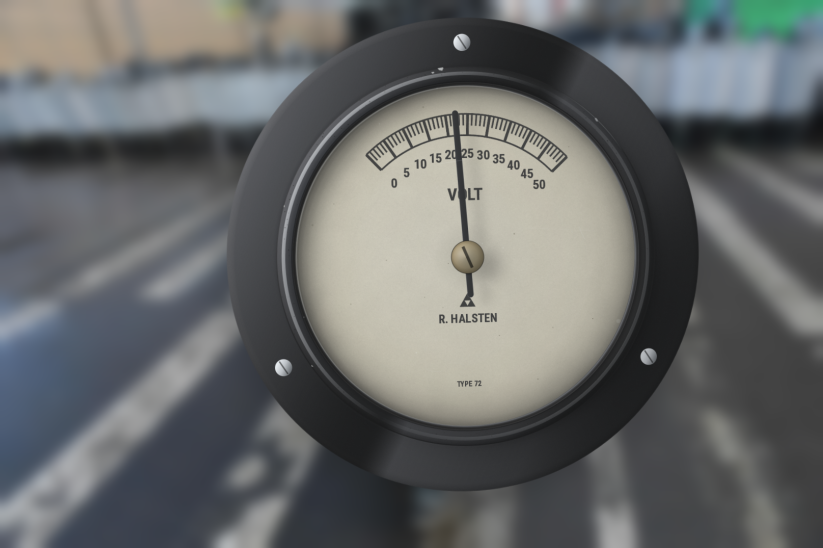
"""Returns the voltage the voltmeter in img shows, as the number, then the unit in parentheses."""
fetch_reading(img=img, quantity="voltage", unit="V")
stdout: 22 (V)
